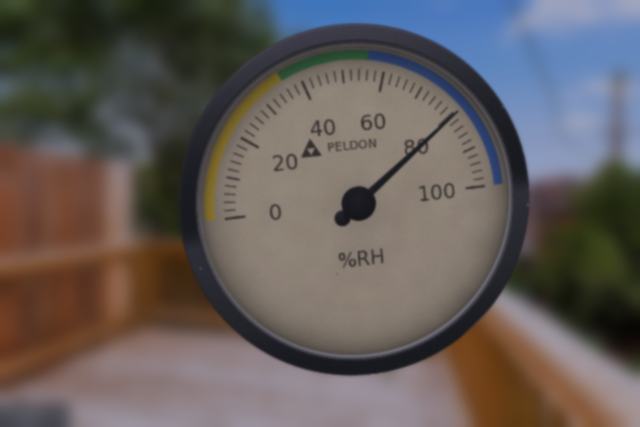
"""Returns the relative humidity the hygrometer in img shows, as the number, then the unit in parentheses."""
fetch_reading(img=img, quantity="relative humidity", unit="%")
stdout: 80 (%)
